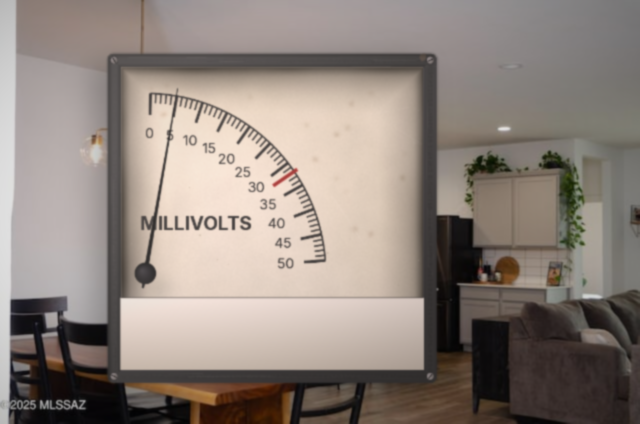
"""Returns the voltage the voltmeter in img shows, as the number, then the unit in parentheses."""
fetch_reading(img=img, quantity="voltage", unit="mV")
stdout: 5 (mV)
